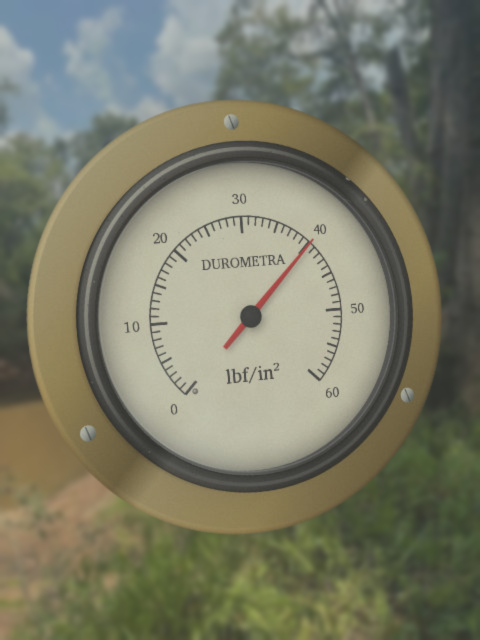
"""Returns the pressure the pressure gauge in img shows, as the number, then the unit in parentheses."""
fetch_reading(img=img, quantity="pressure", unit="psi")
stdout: 40 (psi)
